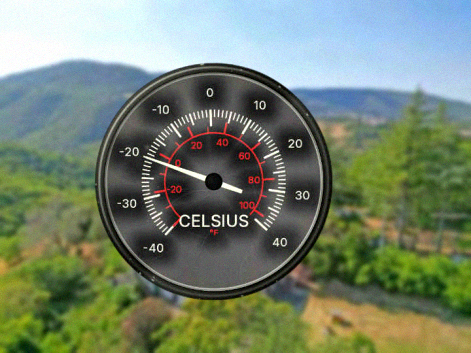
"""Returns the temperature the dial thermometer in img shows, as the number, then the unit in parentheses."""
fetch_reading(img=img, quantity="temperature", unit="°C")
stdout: -20 (°C)
